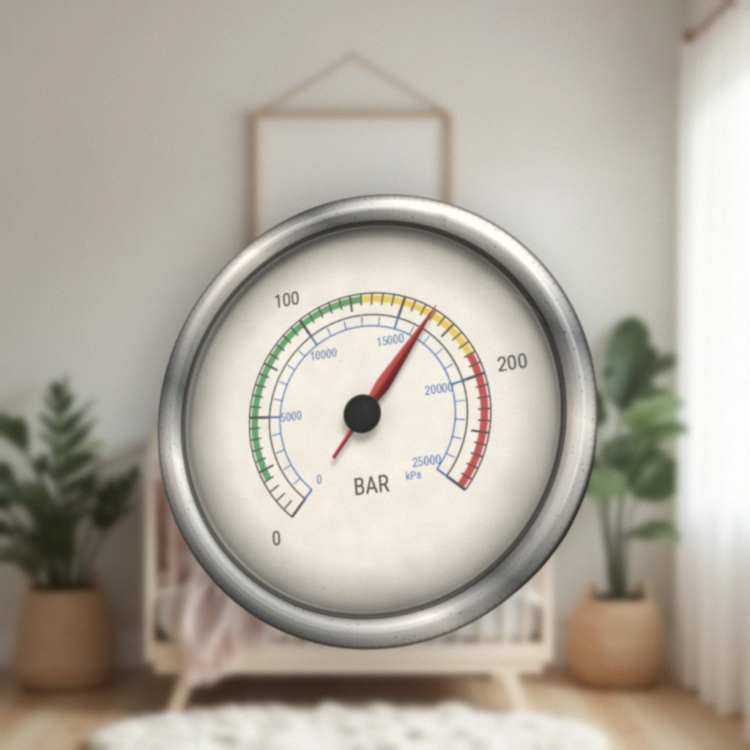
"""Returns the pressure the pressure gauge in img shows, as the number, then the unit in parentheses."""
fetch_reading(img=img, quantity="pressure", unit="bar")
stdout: 165 (bar)
